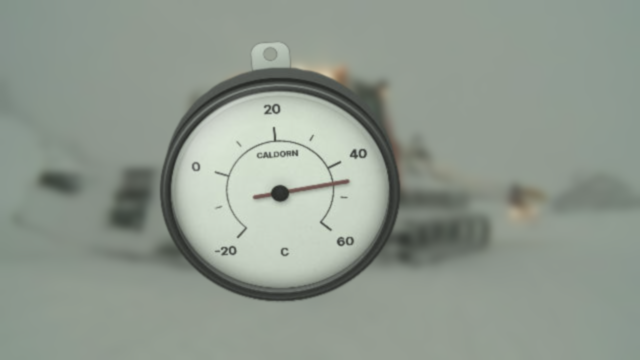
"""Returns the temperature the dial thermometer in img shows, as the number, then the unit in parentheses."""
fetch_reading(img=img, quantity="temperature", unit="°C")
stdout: 45 (°C)
